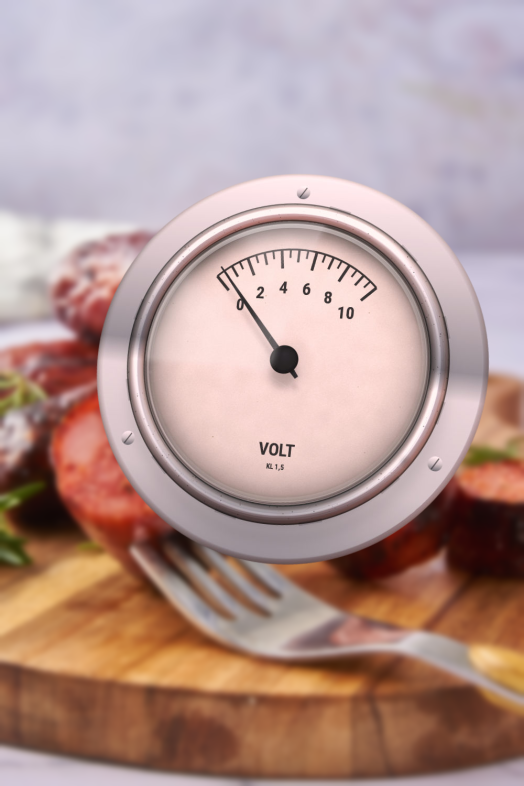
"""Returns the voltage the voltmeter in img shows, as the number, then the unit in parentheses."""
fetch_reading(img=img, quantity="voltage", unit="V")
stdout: 0.5 (V)
